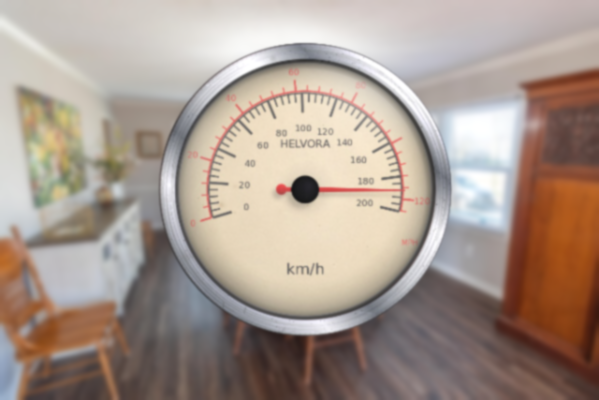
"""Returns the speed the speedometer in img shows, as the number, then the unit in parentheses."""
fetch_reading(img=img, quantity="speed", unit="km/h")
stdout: 188 (km/h)
